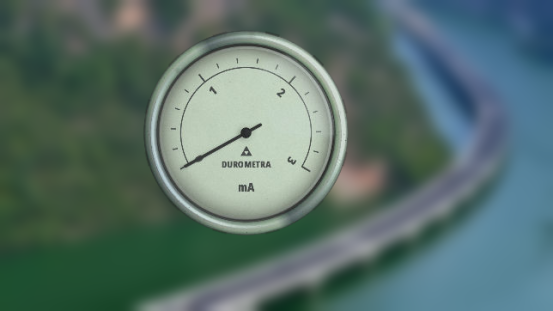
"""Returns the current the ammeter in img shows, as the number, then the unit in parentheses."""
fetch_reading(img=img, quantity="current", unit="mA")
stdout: 0 (mA)
